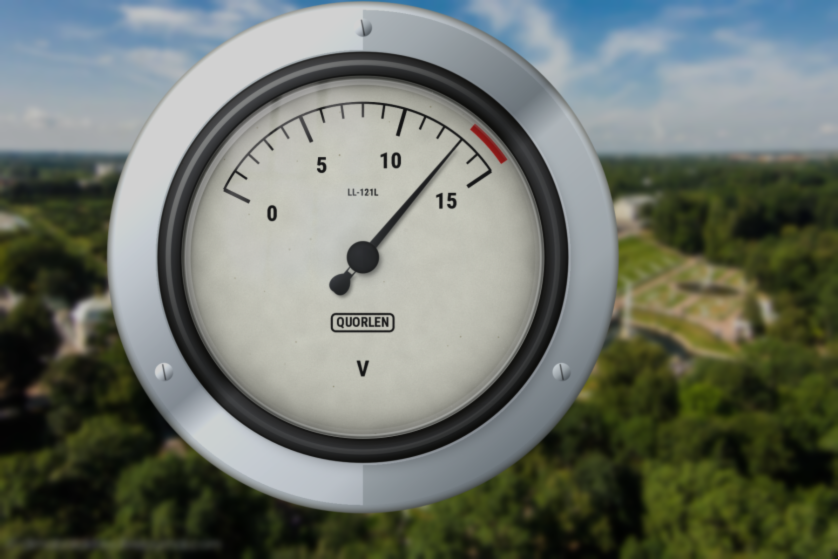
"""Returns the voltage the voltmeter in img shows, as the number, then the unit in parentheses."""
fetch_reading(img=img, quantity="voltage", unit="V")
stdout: 13 (V)
